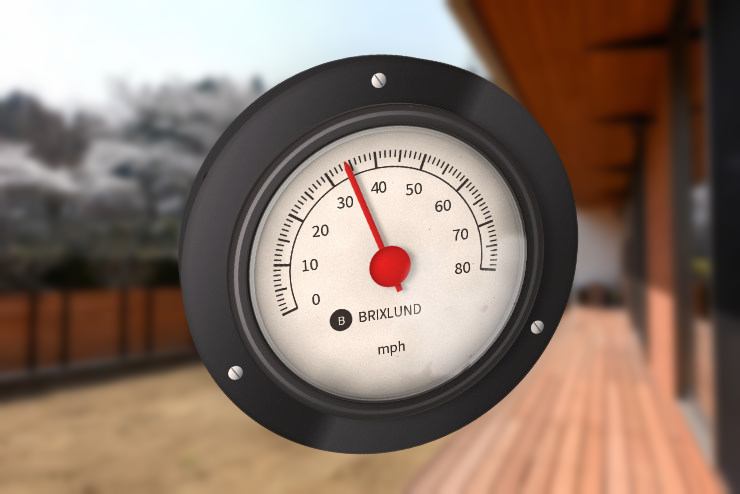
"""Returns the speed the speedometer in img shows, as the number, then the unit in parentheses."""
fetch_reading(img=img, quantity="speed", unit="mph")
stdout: 34 (mph)
